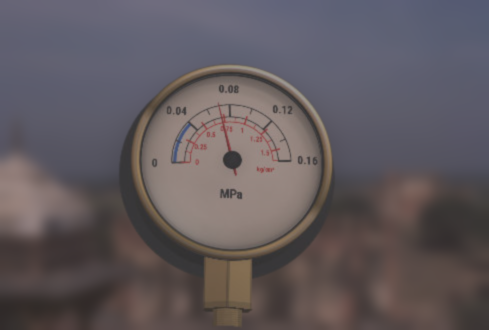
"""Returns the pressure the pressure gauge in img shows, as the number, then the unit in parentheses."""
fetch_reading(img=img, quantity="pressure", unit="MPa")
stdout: 0.07 (MPa)
